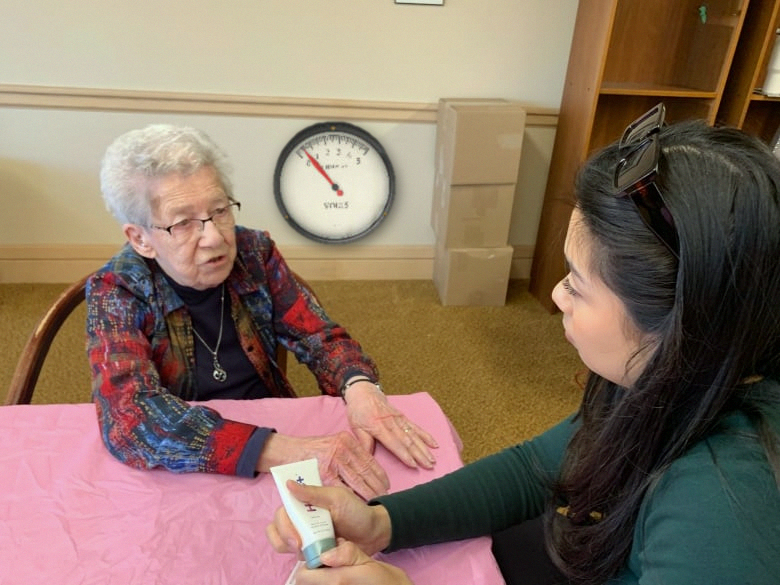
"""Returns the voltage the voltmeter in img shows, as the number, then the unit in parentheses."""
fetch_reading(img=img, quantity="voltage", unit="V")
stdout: 0.5 (V)
